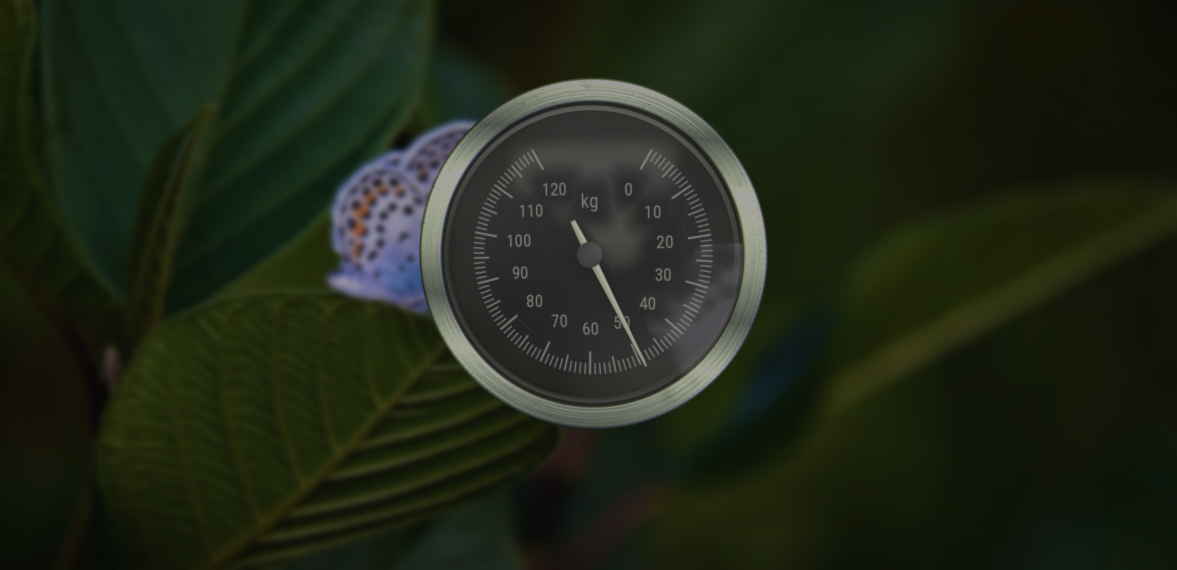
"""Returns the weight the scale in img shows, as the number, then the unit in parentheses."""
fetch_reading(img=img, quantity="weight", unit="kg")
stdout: 49 (kg)
